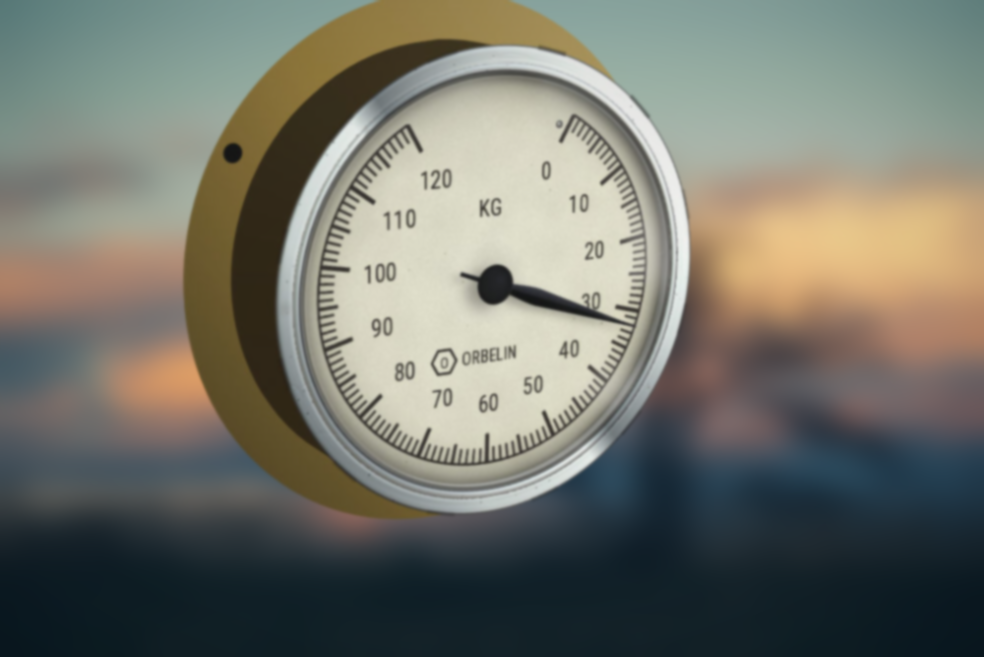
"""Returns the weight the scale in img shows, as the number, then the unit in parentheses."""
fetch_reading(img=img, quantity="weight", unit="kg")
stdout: 32 (kg)
